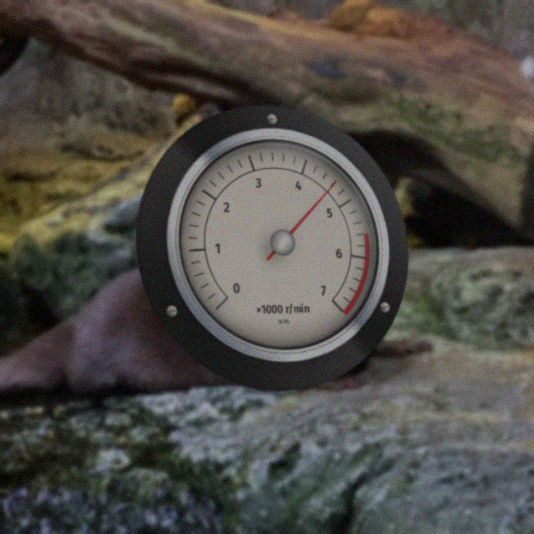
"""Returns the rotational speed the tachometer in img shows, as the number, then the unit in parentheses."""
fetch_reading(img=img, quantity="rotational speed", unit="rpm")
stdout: 4600 (rpm)
